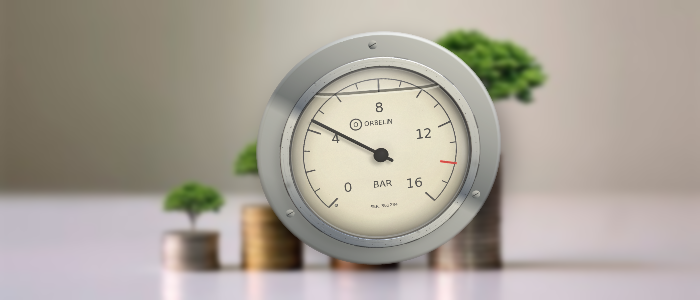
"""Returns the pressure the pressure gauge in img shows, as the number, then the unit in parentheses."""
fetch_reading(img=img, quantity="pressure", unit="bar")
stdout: 4.5 (bar)
